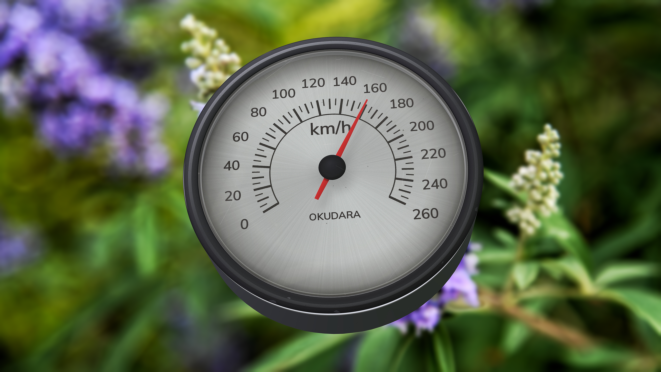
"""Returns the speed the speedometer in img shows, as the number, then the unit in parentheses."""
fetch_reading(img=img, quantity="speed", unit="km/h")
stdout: 160 (km/h)
